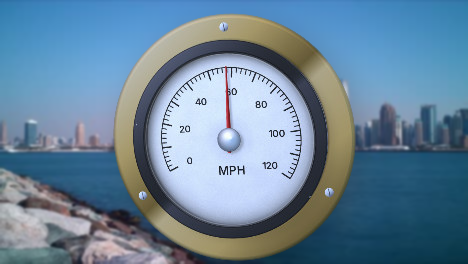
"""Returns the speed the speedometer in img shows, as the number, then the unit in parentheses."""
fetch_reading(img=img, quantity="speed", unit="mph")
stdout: 58 (mph)
